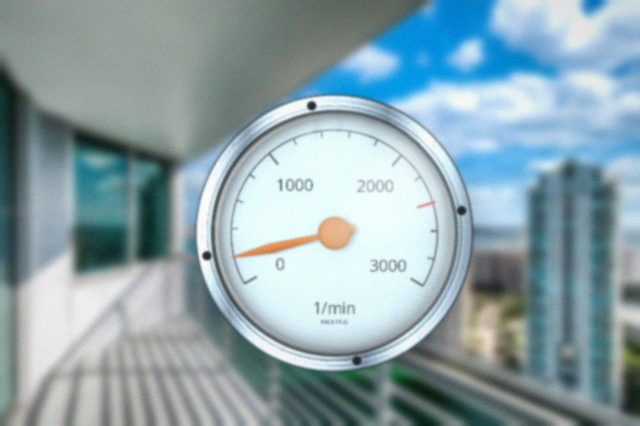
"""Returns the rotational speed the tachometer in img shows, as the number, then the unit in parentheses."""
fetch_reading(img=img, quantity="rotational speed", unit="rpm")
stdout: 200 (rpm)
